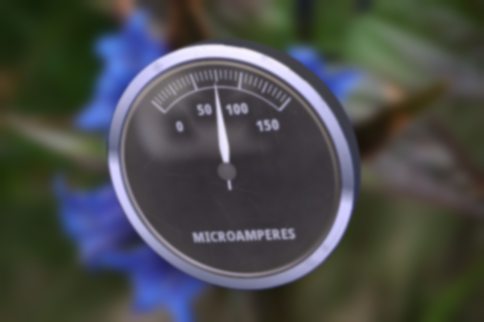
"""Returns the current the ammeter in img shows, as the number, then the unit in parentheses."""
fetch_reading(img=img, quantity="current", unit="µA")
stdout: 75 (µA)
